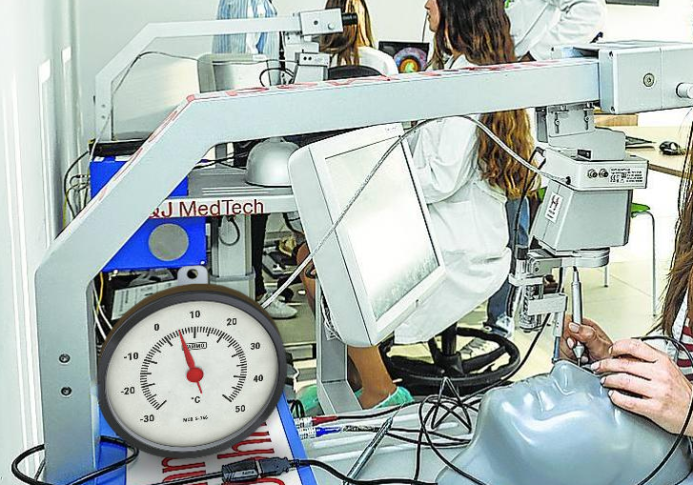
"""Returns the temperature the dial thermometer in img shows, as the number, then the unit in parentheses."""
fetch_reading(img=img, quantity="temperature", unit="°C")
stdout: 5 (°C)
